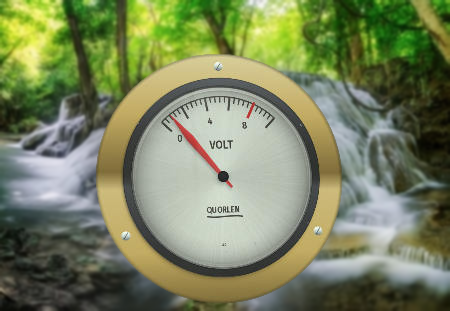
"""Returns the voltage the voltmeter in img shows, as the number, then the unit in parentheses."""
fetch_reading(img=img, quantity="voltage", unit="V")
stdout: 0.8 (V)
